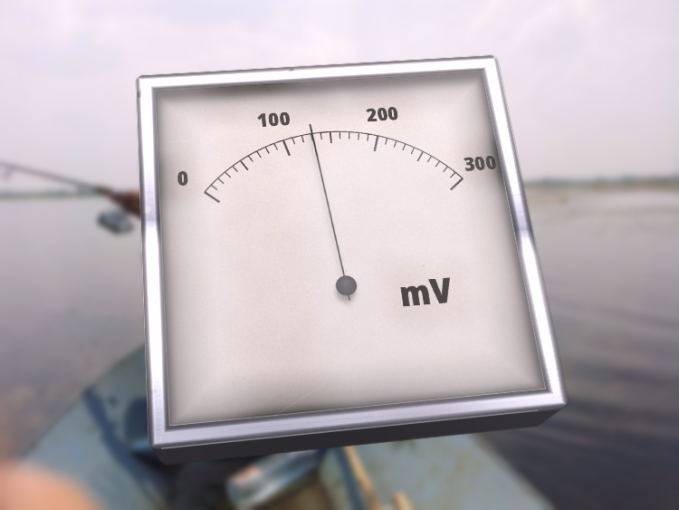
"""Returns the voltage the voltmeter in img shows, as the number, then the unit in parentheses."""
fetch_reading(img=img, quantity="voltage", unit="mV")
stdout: 130 (mV)
